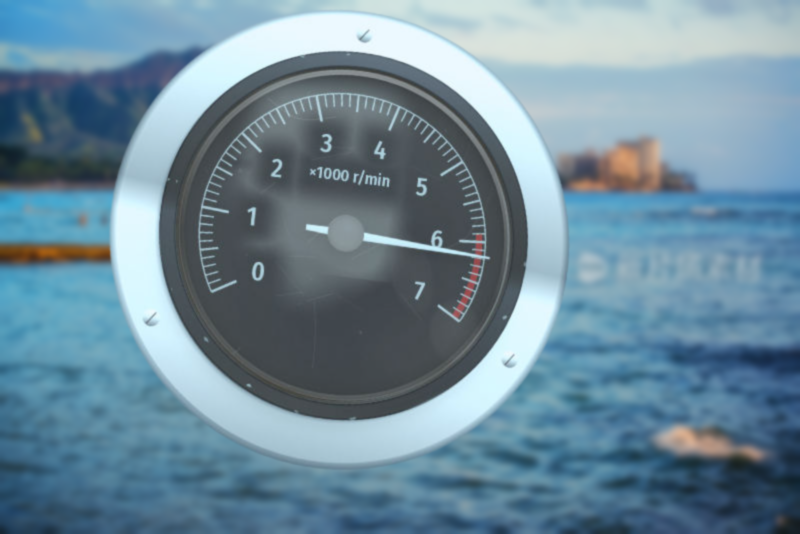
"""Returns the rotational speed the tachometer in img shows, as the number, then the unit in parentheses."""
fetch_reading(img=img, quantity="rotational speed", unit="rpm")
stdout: 6200 (rpm)
